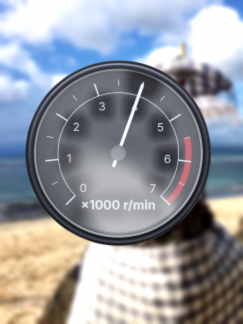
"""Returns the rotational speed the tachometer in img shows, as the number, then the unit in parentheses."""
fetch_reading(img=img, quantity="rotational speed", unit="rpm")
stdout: 4000 (rpm)
